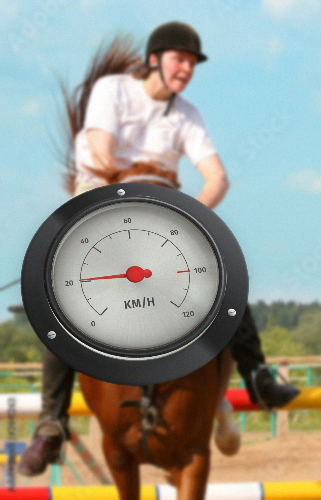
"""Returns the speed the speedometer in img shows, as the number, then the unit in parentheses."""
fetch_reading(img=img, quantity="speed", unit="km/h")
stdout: 20 (km/h)
